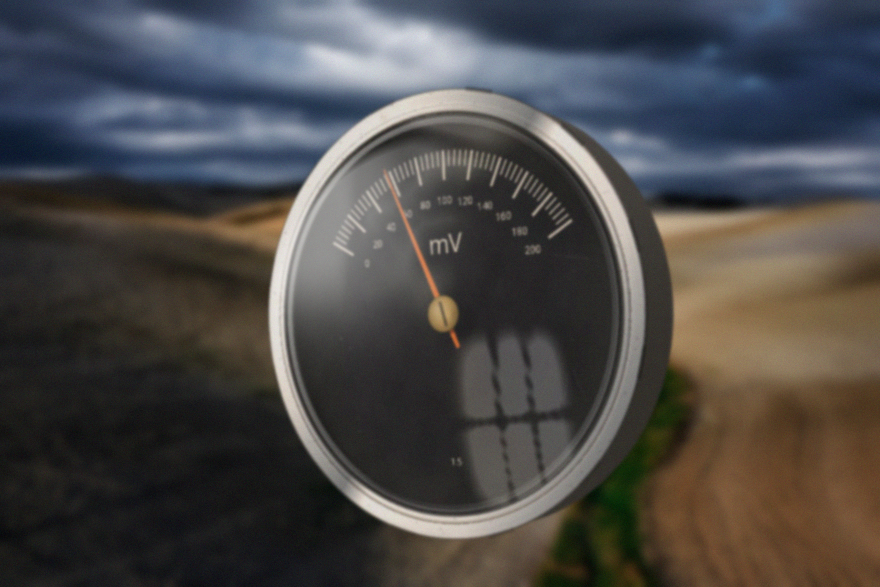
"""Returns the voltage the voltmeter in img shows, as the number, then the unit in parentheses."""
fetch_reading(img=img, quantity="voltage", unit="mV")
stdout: 60 (mV)
